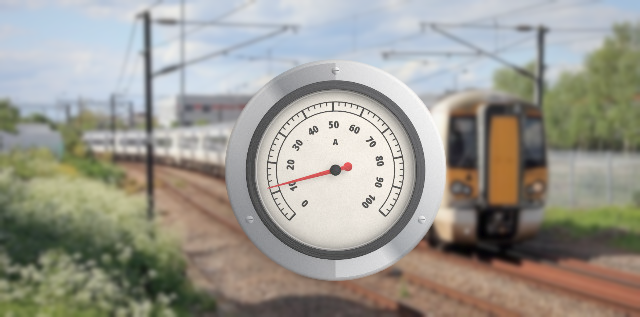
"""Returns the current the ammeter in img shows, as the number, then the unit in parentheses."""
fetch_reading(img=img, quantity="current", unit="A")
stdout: 12 (A)
